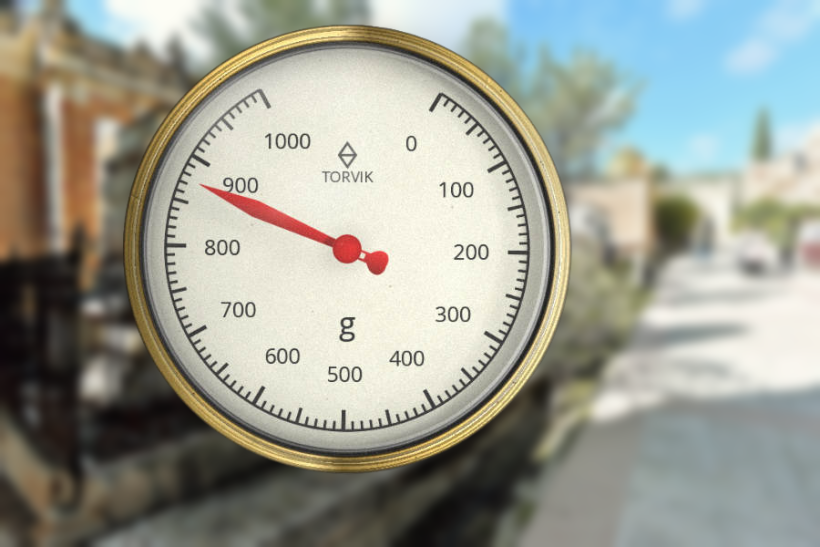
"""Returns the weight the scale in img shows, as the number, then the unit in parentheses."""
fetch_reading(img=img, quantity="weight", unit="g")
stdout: 875 (g)
